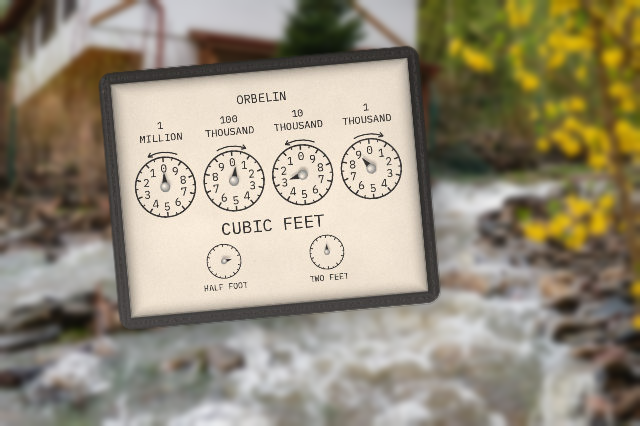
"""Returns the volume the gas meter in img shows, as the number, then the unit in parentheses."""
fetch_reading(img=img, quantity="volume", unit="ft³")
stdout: 2900 (ft³)
